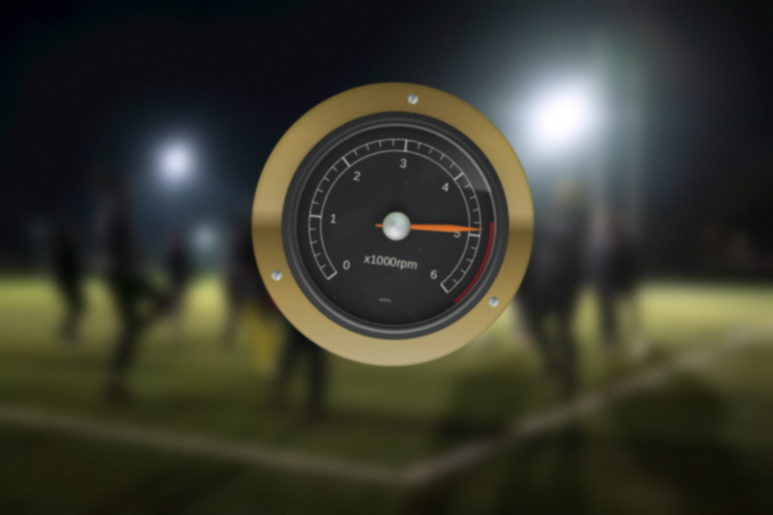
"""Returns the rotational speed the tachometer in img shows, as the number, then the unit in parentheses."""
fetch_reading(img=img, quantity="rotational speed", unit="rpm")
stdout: 4900 (rpm)
